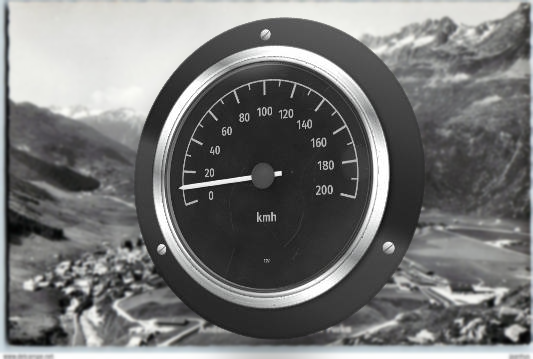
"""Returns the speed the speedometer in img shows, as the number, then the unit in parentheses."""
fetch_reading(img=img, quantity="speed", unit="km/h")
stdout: 10 (km/h)
